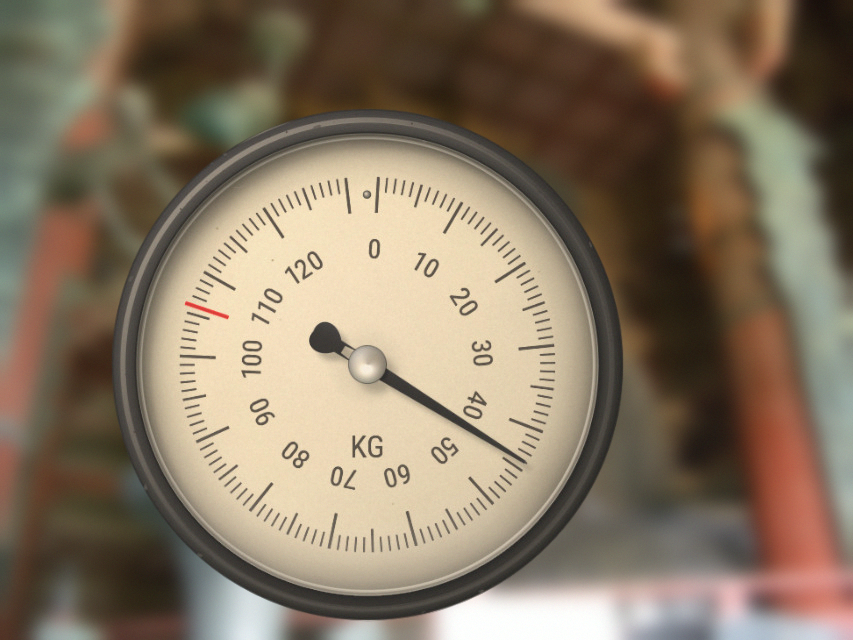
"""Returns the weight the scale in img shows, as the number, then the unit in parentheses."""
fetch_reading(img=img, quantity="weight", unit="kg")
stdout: 44 (kg)
